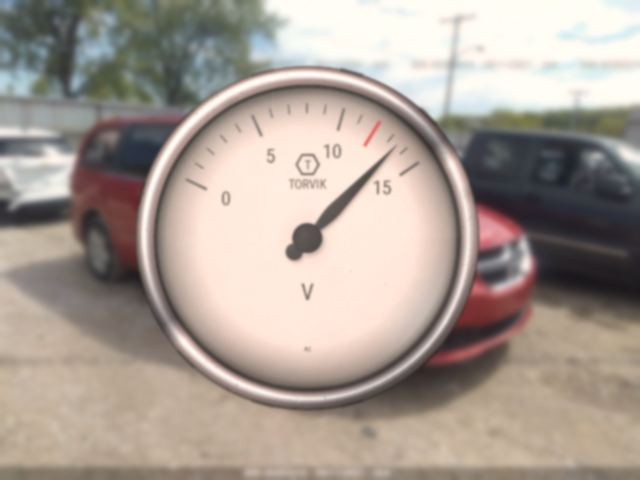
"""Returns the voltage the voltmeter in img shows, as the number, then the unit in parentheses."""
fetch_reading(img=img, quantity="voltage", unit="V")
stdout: 13.5 (V)
